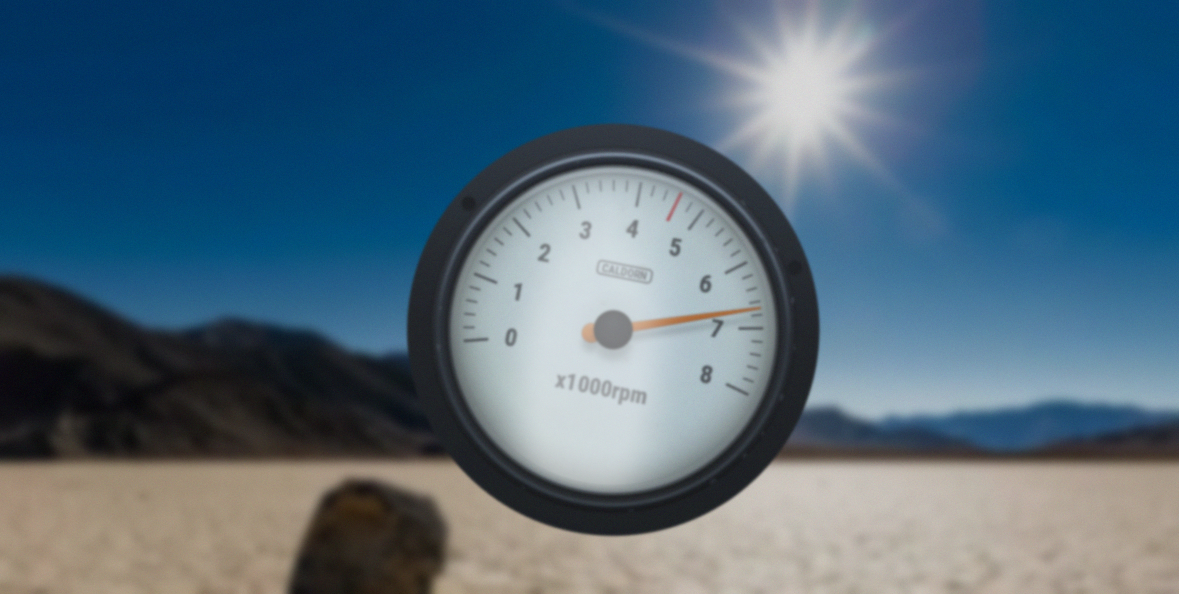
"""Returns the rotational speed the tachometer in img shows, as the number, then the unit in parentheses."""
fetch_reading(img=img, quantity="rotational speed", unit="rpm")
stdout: 6700 (rpm)
